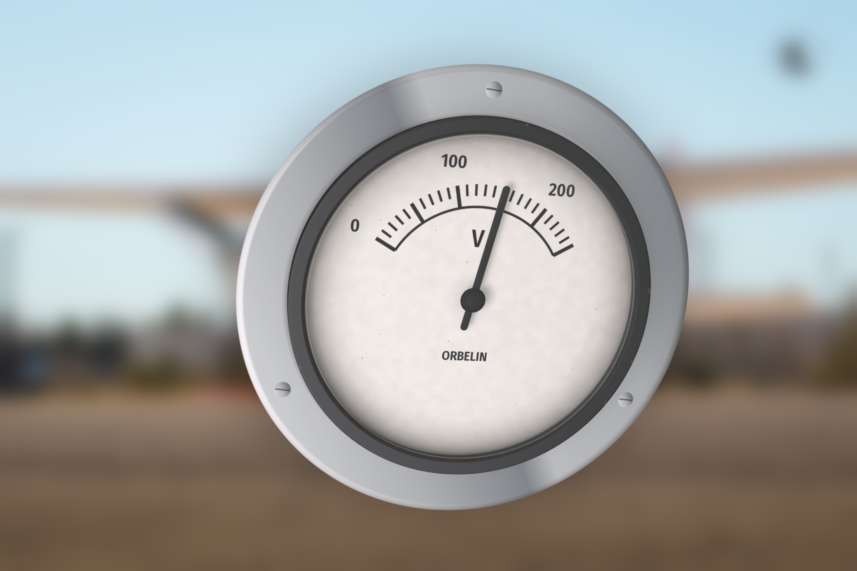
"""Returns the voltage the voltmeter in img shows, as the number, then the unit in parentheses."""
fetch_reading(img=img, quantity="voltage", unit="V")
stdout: 150 (V)
